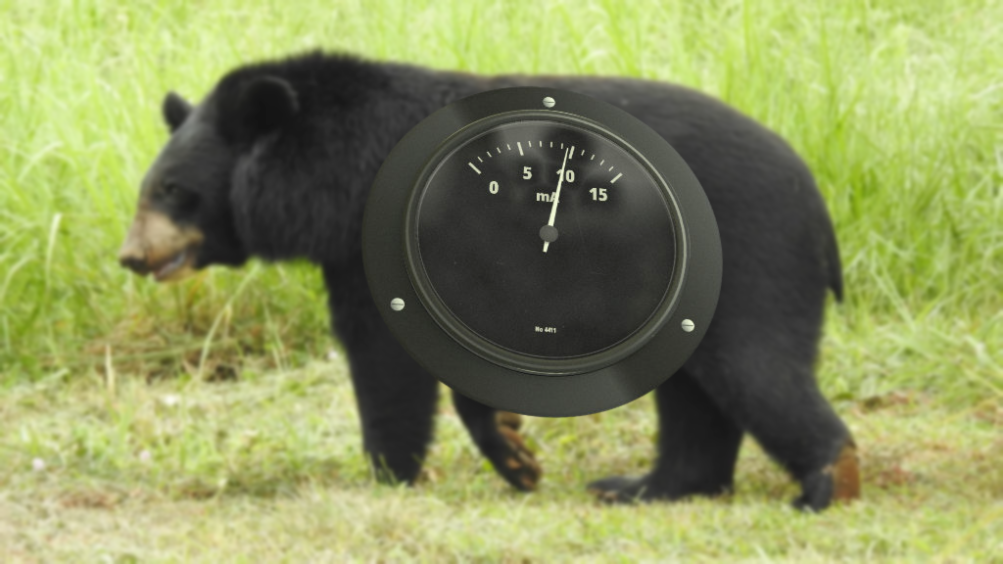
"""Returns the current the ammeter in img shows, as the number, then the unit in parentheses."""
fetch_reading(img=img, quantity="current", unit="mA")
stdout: 9.5 (mA)
